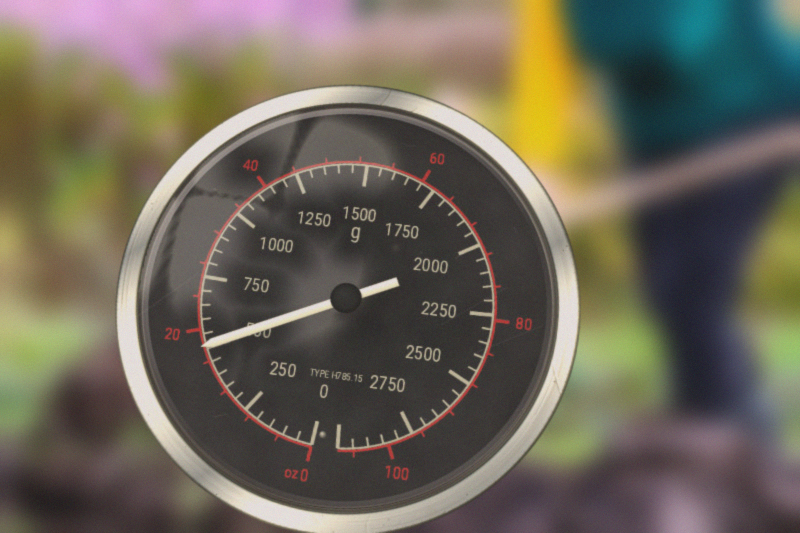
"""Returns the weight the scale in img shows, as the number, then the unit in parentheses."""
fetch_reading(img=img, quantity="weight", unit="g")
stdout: 500 (g)
